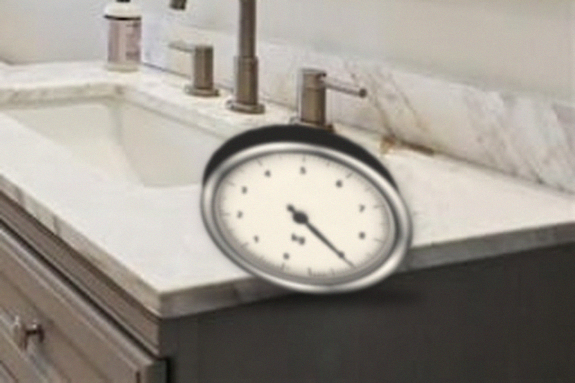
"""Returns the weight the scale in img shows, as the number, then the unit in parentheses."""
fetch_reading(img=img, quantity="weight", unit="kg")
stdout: 9 (kg)
